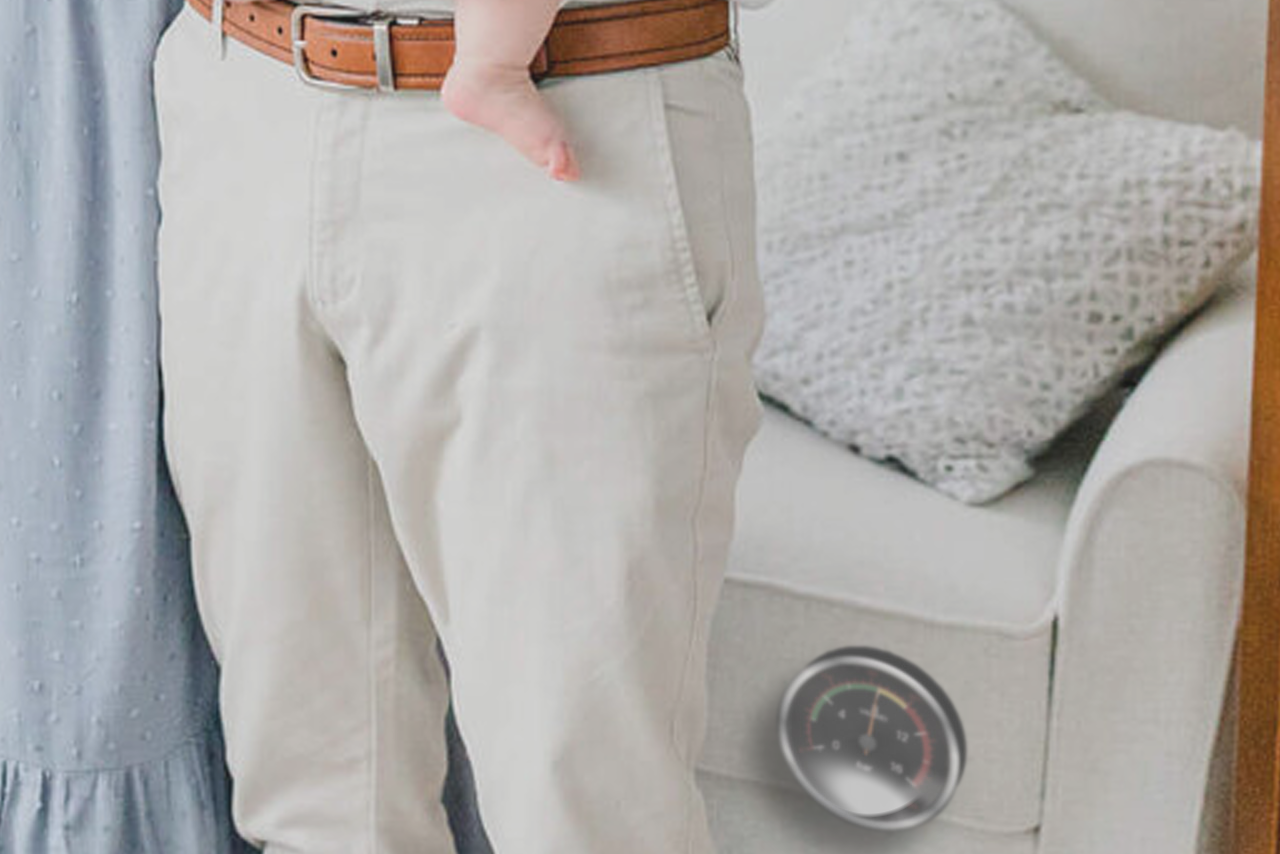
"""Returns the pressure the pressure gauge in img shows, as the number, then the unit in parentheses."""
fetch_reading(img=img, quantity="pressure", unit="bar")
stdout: 8 (bar)
